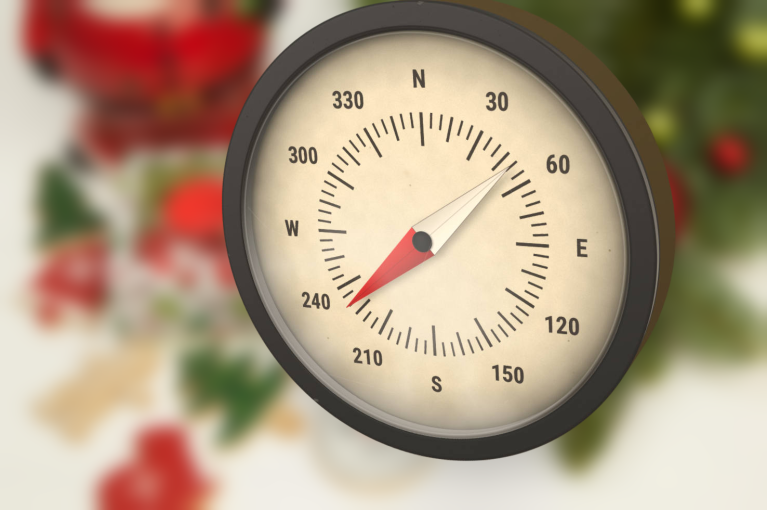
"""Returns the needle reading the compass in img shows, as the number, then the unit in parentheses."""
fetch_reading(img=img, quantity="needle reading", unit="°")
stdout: 230 (°)
